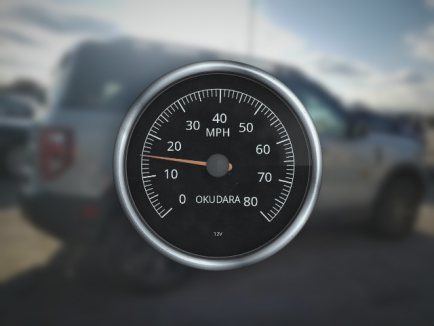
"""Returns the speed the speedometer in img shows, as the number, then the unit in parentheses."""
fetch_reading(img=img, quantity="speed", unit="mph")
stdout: 15 (mph)
